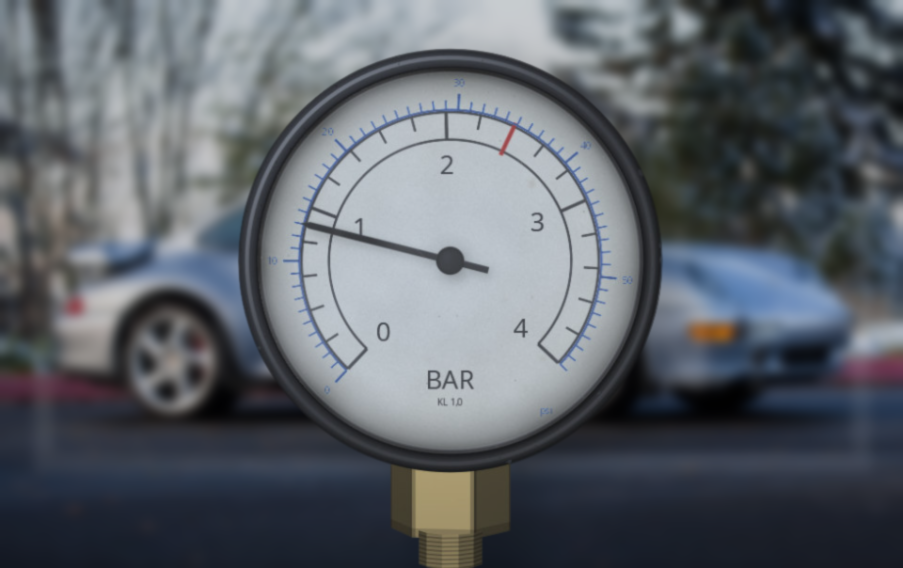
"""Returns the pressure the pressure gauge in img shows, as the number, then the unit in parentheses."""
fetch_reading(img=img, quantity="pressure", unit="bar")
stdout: 0.9 (bar)
